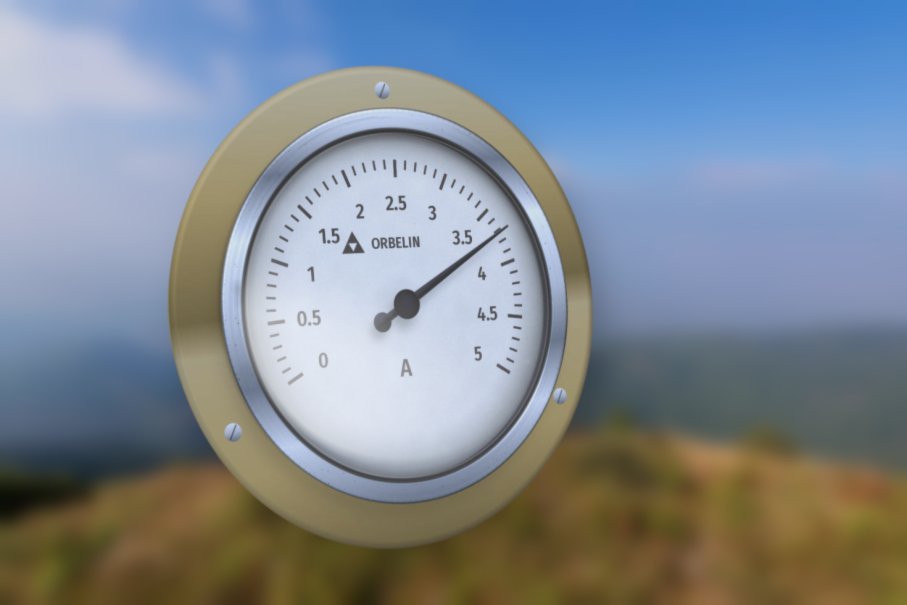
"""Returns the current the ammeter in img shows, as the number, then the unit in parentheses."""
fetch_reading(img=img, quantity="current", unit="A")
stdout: 3.7 (A)
